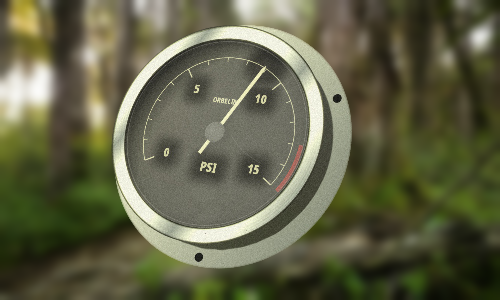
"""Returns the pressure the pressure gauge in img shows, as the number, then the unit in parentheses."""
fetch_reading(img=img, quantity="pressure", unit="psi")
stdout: 9 (psi)
